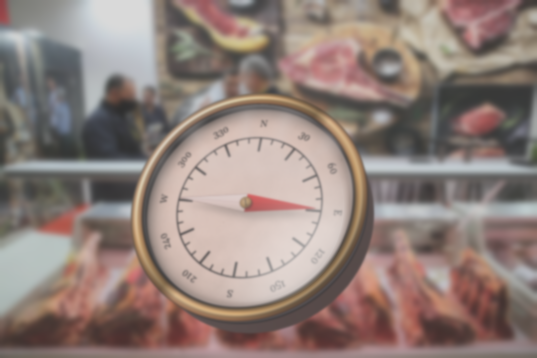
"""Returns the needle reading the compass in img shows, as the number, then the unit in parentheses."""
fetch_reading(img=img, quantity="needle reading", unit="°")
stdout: 90 (°)
